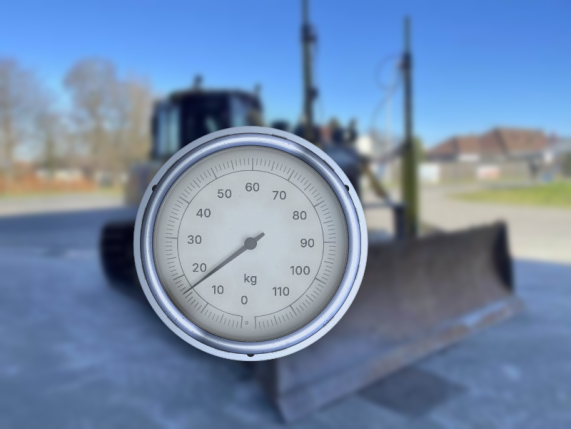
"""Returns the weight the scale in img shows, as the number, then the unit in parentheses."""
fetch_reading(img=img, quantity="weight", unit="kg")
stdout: 16 (kg)
